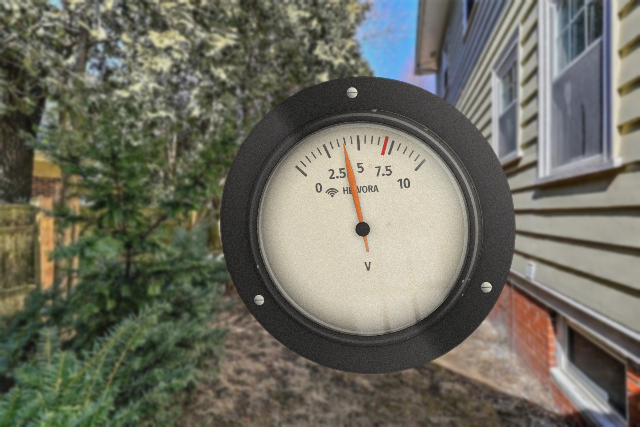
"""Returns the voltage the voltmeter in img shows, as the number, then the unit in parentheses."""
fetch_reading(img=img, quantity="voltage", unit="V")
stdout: 4 (V)
